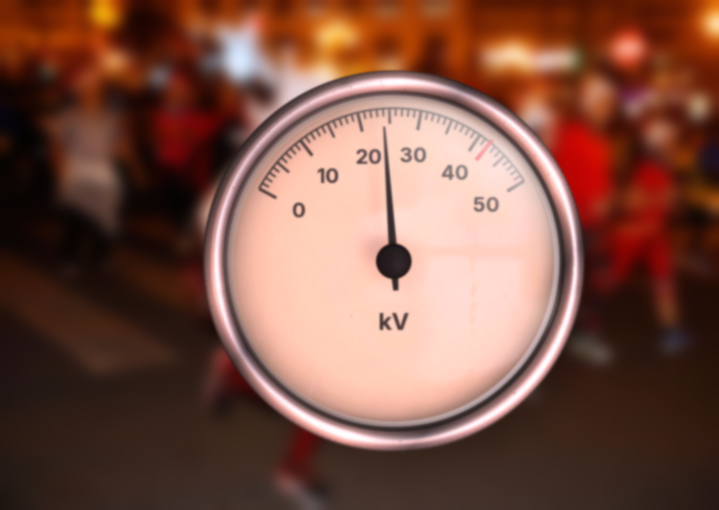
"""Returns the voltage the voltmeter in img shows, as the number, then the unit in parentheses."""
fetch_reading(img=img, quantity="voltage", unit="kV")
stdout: 24 (kV)
